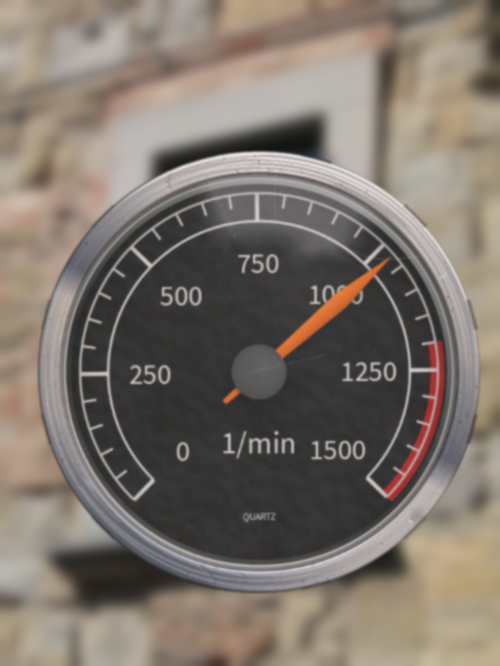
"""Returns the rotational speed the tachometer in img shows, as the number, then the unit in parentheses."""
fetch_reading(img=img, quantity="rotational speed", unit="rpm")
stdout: 1025 (rpm)
